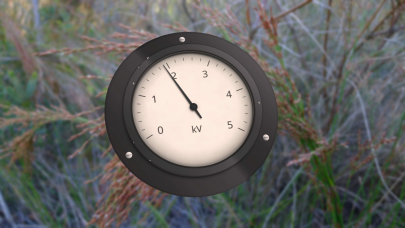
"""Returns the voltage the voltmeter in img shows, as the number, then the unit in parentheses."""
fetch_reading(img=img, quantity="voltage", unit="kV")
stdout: 1.9 (kV)
